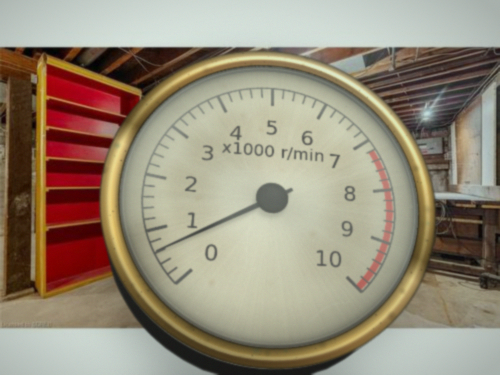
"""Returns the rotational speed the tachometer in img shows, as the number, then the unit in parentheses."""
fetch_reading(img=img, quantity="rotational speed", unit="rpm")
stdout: 600 (rpm)
